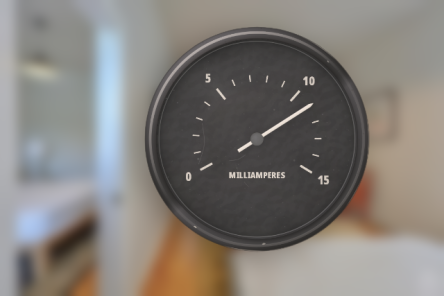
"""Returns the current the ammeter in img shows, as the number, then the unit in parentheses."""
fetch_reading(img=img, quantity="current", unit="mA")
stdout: 11 (mA)
